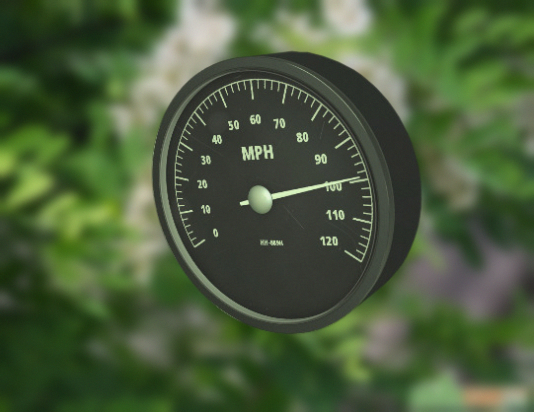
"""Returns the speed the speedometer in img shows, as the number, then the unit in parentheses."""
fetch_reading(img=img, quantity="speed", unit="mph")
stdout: 99 (mph)
